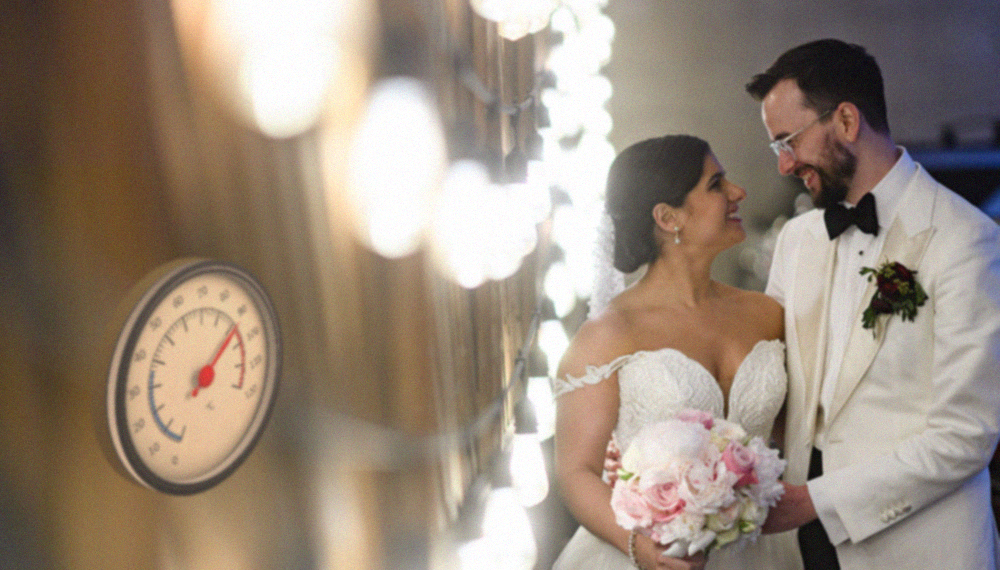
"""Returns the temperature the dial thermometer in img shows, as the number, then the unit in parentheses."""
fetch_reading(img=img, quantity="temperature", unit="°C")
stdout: 90 (°C)
